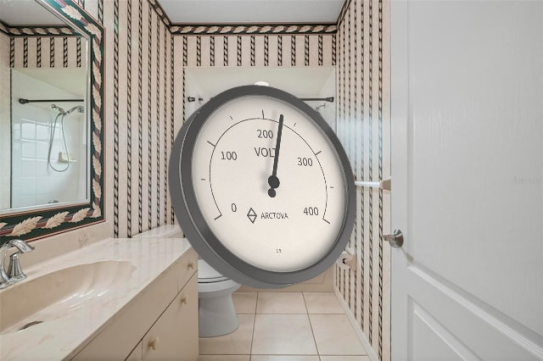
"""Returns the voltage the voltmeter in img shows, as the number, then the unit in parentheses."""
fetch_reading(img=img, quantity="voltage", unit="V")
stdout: 225 (V)
